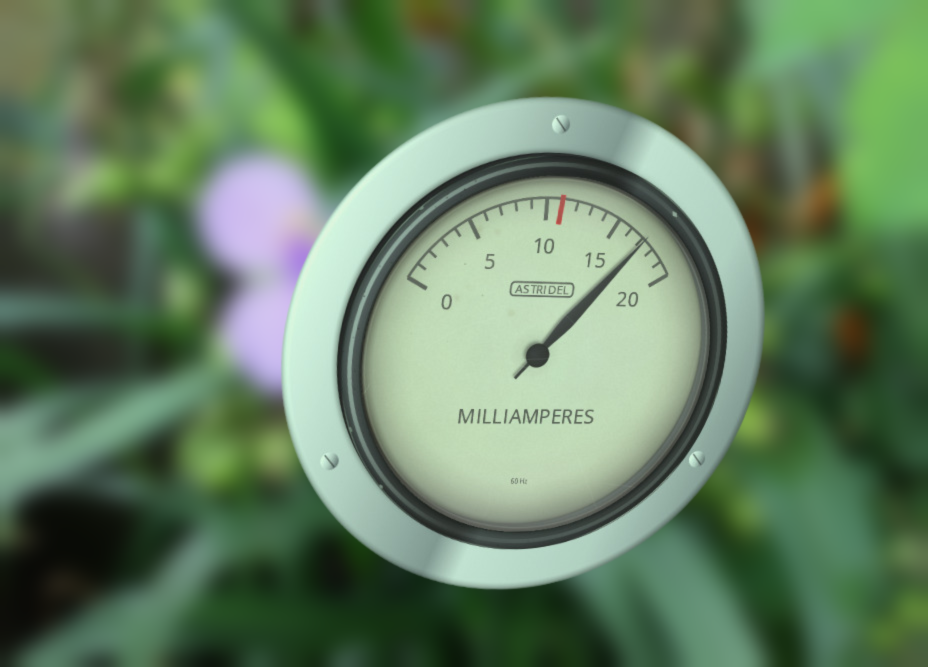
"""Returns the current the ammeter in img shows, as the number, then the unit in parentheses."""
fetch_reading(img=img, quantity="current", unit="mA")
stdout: 17 (mA)
